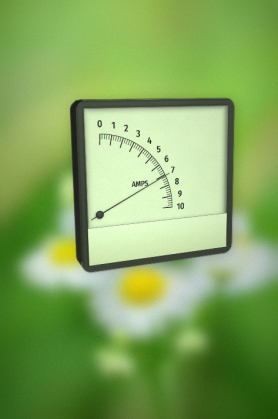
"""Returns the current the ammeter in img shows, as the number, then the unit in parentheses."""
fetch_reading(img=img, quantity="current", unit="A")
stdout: 7 (A)
